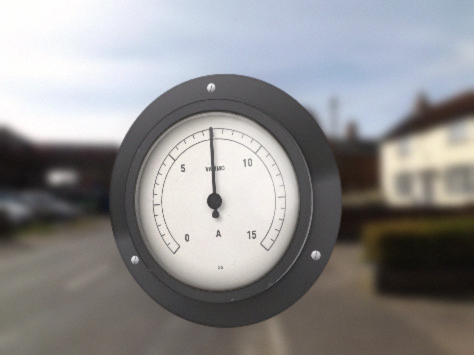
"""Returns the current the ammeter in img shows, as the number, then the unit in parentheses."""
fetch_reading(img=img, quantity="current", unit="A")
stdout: 7.5 (A)
